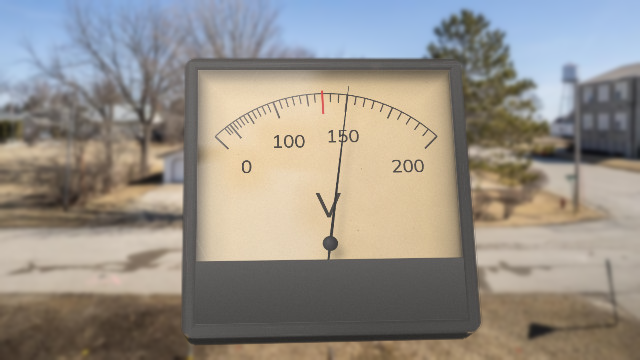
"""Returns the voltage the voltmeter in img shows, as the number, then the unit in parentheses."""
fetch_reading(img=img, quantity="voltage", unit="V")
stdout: 150 (V)
